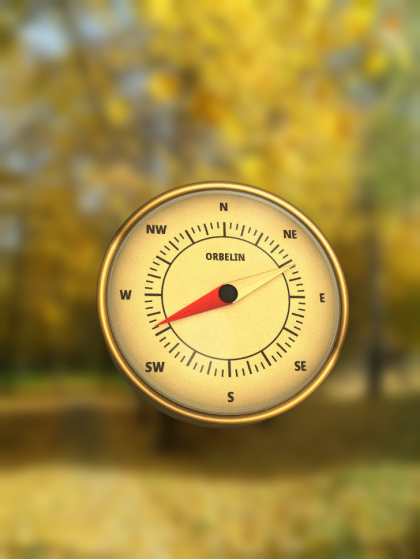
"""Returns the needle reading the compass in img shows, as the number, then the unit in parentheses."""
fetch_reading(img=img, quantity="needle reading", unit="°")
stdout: 245 (°)
